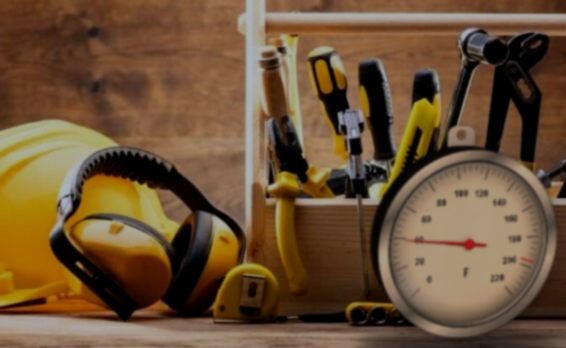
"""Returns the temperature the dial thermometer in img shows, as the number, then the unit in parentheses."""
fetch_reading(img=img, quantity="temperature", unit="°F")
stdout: 40 (°F)
